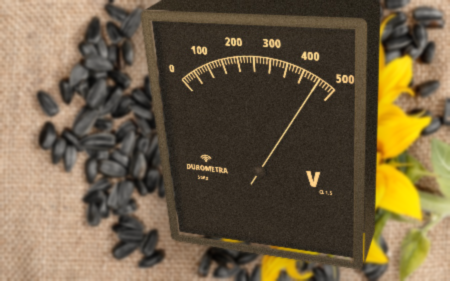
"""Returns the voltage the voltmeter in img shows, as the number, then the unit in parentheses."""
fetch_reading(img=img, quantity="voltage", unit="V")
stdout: 450 (V)
